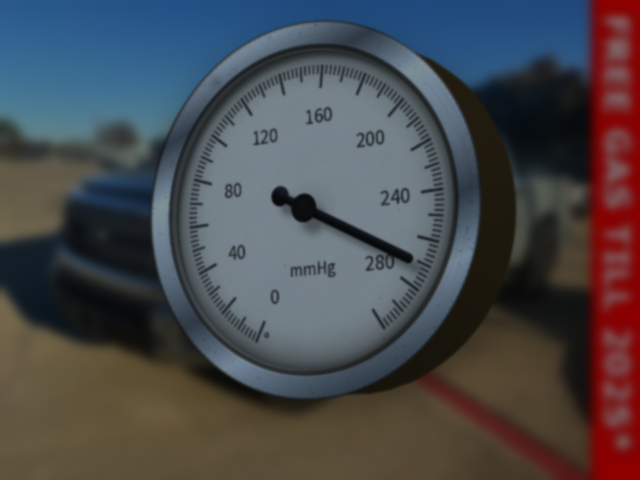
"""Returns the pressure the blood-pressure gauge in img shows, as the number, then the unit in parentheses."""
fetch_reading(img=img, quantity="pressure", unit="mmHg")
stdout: 270 (mmHg)
